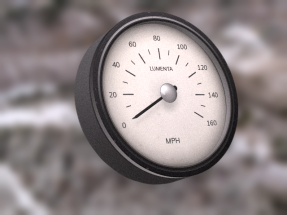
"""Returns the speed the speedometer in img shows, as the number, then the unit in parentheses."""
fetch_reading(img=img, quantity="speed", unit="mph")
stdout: 0 (mph)
